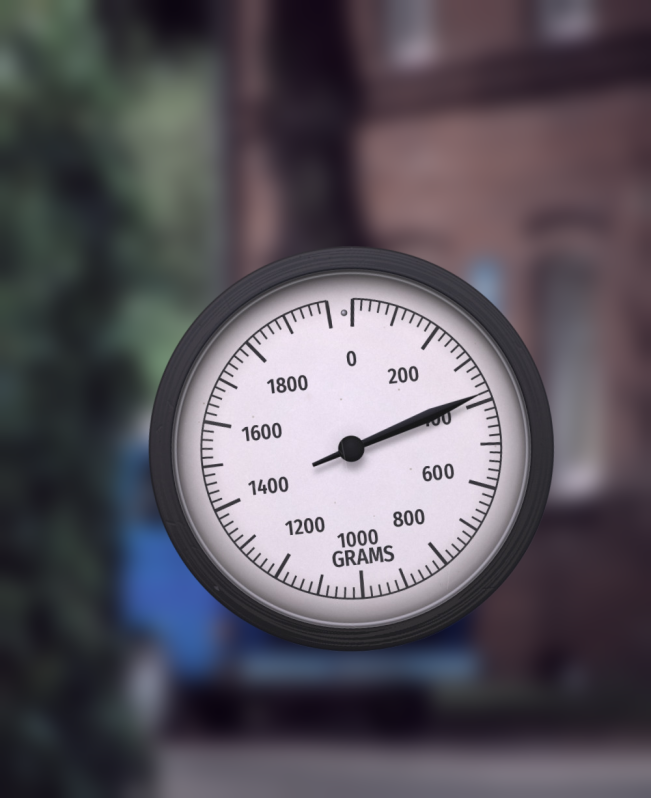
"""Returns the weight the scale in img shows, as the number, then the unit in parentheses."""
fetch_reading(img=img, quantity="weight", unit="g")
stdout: 380 (g)
